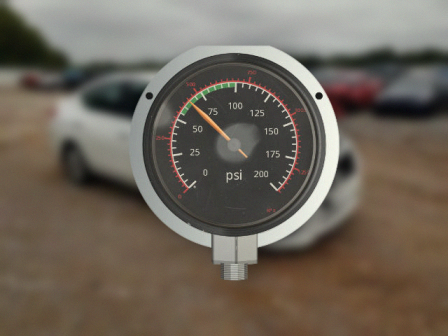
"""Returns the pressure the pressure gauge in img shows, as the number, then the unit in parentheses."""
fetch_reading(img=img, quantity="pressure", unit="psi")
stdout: 65 (psi)
